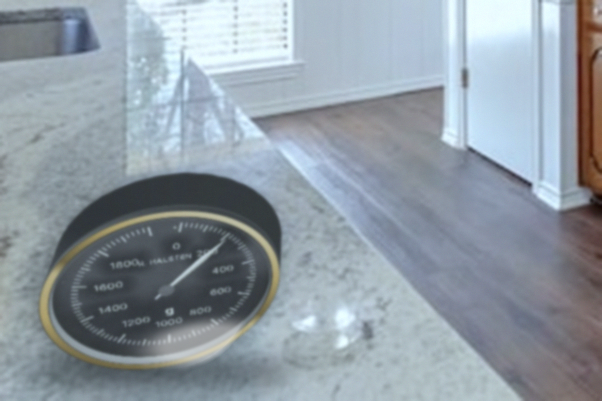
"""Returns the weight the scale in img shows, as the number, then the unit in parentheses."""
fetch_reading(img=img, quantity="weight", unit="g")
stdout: 200 (g)
